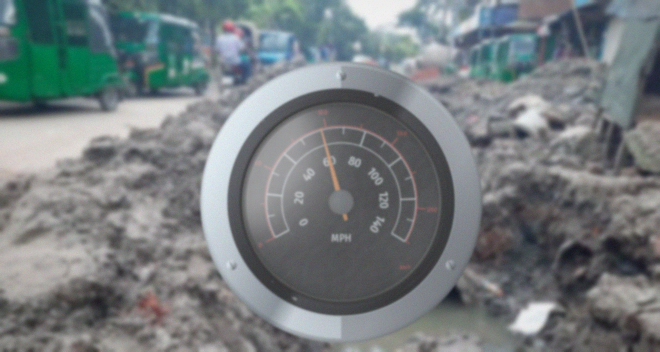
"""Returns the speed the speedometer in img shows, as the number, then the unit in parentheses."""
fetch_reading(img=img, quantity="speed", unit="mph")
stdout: 60 (mph)
